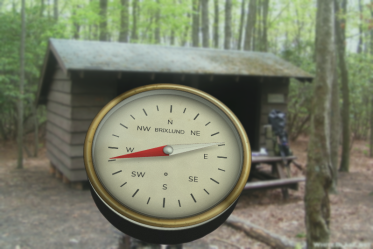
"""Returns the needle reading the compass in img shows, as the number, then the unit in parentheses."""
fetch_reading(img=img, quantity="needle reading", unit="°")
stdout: 255 (°)
